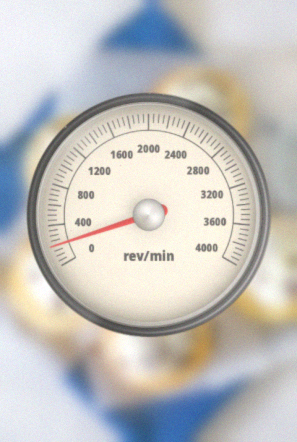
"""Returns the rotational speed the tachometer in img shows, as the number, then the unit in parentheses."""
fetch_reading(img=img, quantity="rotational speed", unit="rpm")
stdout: 200 (rpm)
